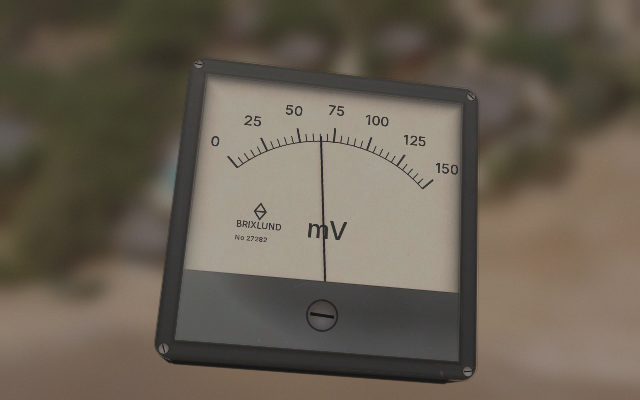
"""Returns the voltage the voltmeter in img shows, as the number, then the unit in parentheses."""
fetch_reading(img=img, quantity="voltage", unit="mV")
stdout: 65 (mV)
